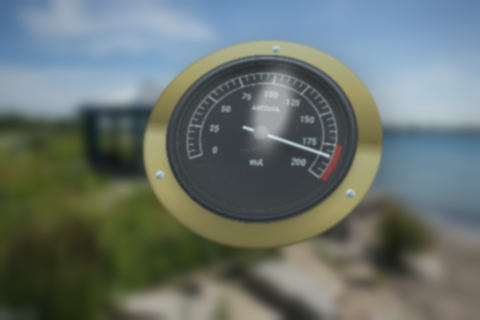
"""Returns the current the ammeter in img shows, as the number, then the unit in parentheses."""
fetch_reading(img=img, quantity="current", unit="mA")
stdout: 185 (mA)
